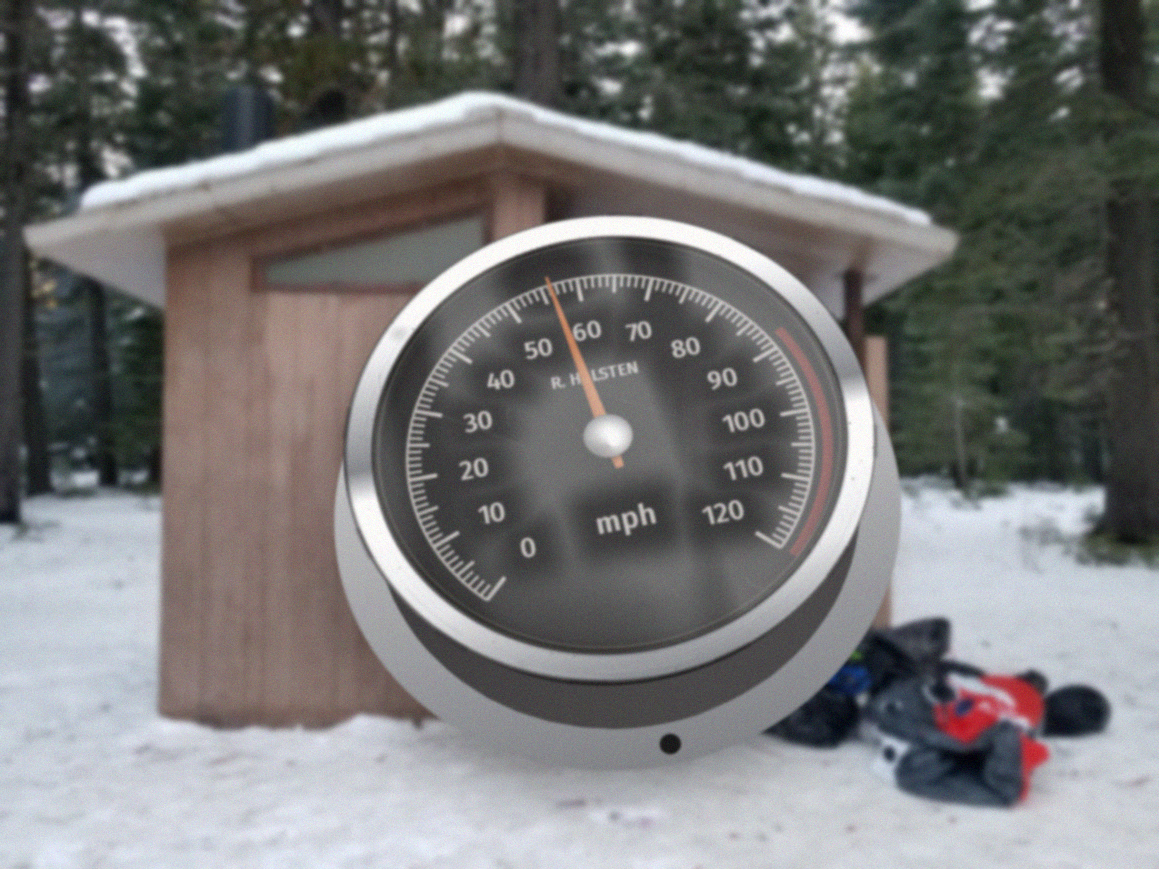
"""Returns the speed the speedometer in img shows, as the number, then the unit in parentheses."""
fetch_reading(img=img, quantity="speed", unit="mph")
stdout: 56 (mph)
